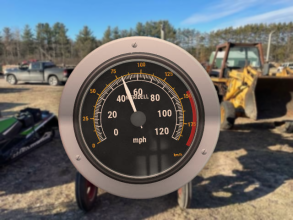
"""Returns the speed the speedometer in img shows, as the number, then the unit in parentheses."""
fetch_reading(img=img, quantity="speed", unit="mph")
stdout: 50 (mph)
